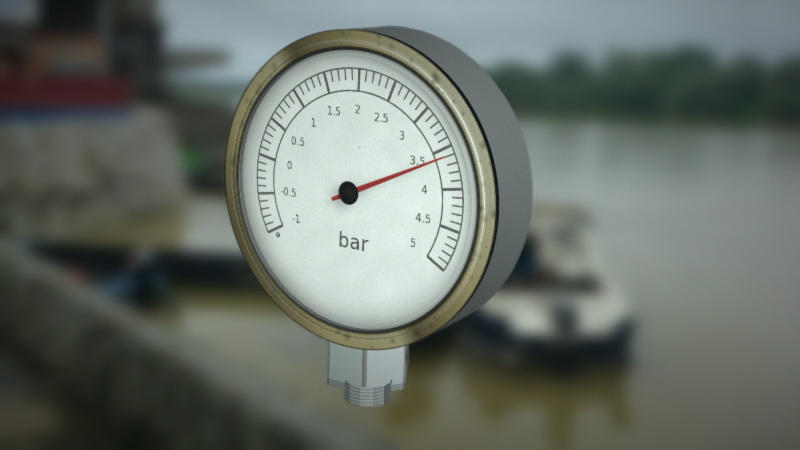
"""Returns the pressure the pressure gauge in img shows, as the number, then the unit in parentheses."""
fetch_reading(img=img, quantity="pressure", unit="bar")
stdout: 3.6 (bar)
